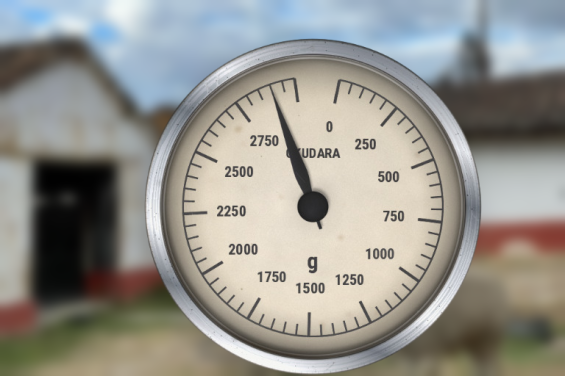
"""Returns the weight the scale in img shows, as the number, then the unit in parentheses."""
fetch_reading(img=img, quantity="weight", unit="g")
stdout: 2900 (g)
